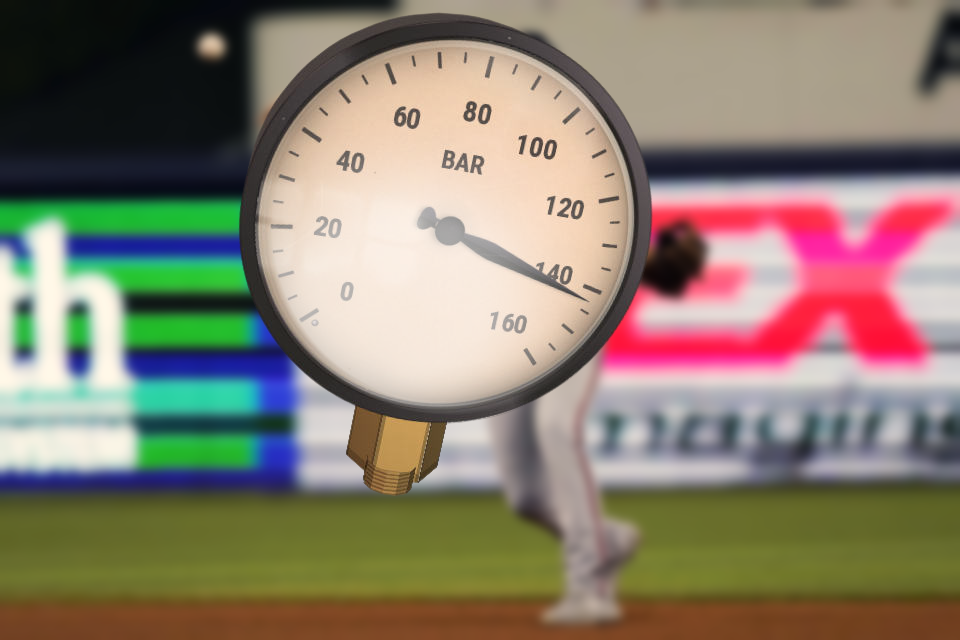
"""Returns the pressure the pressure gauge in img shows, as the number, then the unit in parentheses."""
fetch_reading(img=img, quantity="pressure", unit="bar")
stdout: 142.5 (bar)
